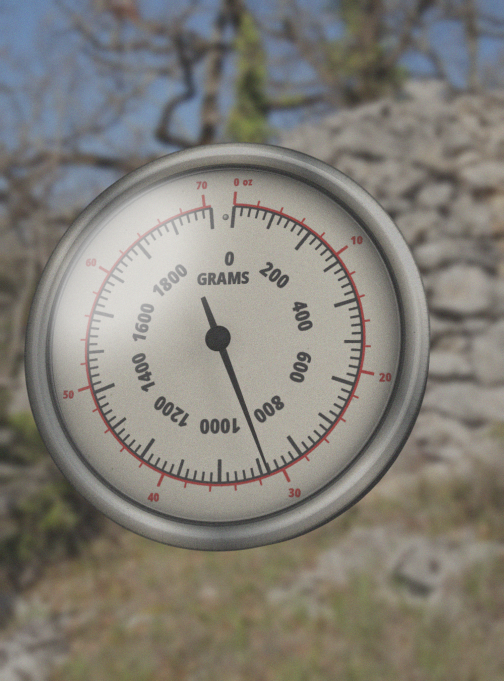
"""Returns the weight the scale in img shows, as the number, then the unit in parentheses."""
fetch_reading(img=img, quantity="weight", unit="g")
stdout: 880 (g)
